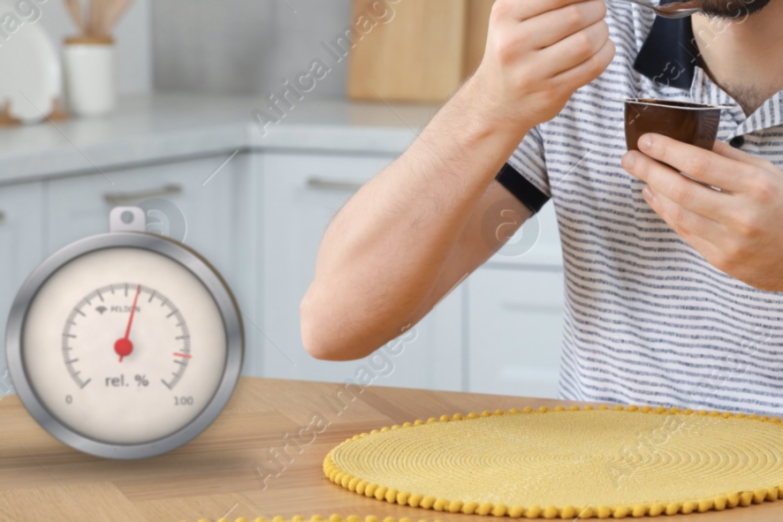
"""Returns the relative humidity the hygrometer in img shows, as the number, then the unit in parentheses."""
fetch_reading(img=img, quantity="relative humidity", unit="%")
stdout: 55 (%)
